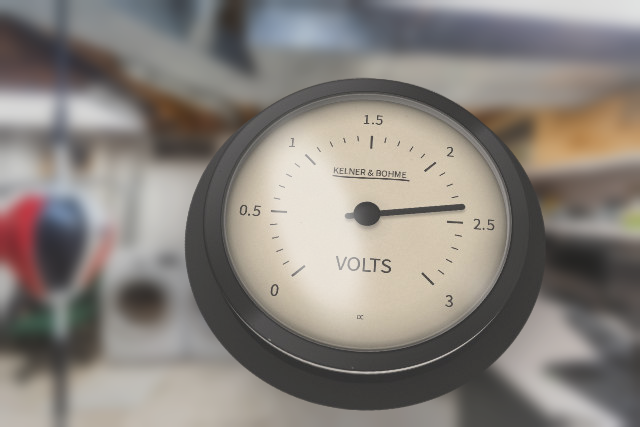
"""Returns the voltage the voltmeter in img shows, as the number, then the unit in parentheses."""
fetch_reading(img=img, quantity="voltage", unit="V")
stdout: 2.4 (V)
